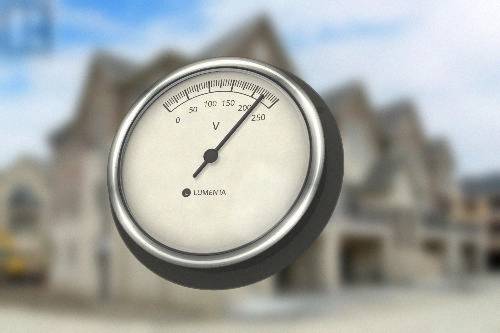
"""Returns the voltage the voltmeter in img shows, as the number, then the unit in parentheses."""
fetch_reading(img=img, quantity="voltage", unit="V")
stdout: 225 (V)
